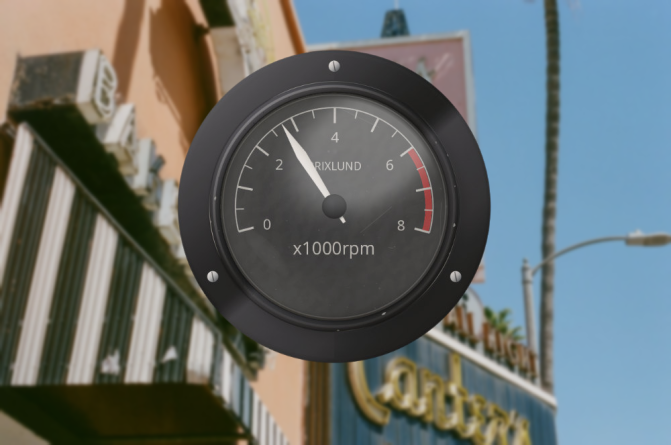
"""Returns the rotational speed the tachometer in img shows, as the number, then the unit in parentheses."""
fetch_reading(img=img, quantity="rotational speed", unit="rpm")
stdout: 2750 (rpm)
